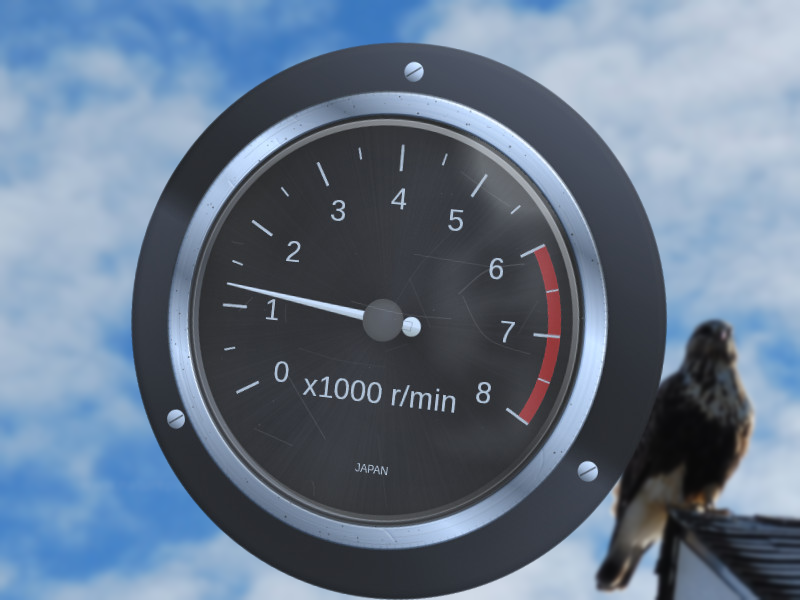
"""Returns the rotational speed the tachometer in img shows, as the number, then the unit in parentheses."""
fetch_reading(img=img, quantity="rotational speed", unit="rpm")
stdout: 1250 (rpm)
